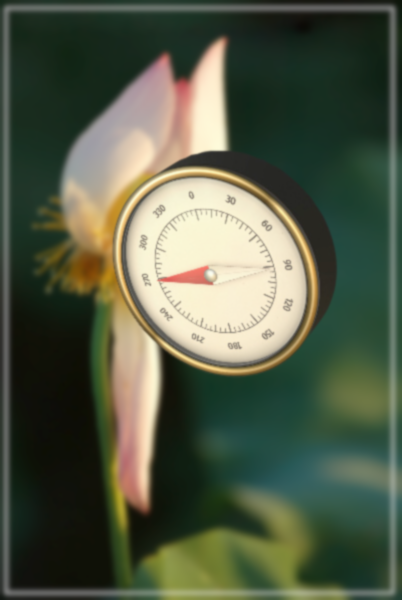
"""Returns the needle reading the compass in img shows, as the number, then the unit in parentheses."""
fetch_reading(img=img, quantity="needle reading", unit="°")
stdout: 270 (°)
